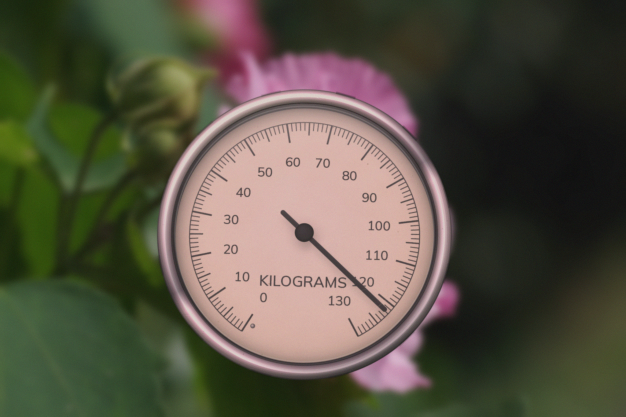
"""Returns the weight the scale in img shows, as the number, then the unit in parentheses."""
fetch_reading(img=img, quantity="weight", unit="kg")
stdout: 122 (kg)
